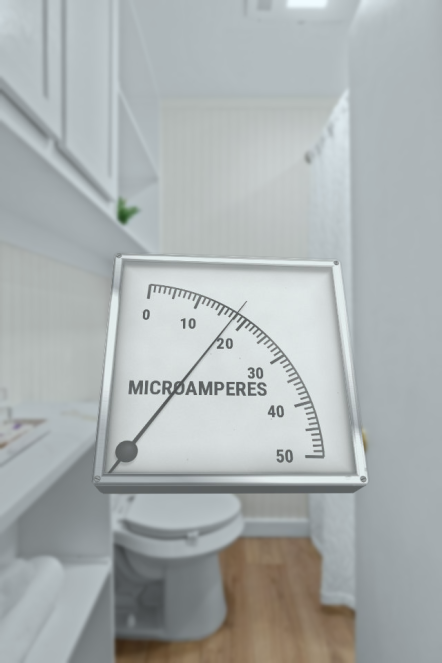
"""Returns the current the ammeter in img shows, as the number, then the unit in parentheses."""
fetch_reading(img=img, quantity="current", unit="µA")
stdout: 18 (µA)
